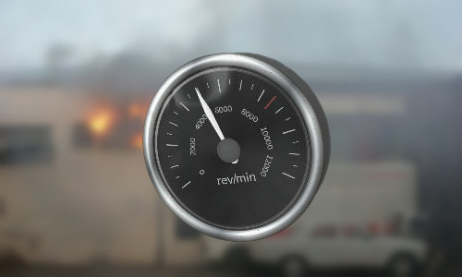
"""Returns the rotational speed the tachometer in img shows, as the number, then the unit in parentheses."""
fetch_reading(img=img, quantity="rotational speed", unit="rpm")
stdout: 5000 (rpm)
